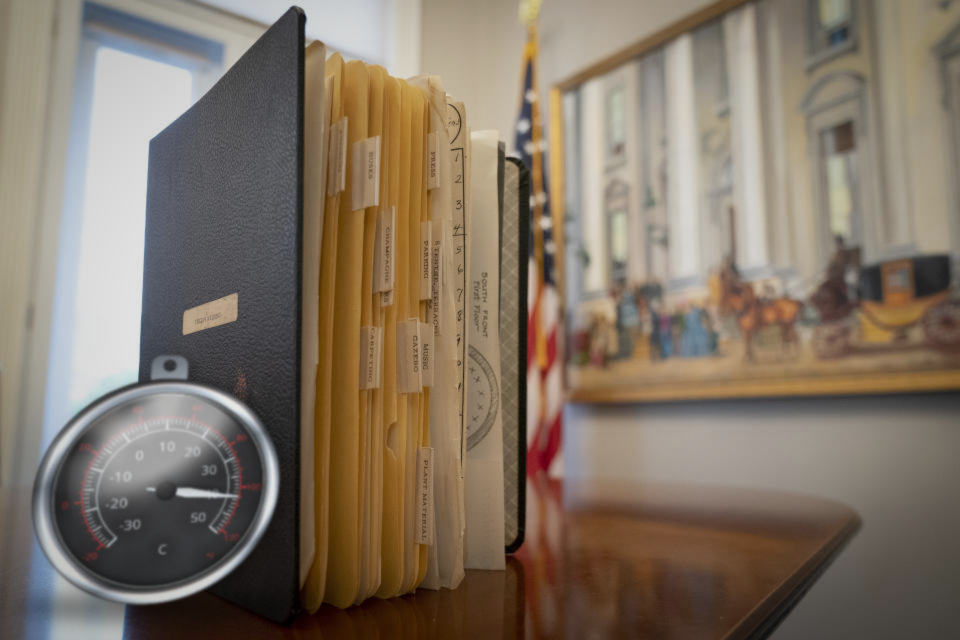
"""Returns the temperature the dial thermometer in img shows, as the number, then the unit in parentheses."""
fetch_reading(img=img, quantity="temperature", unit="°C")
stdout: 40 (°C)
